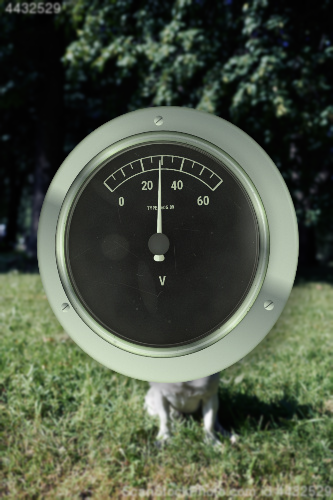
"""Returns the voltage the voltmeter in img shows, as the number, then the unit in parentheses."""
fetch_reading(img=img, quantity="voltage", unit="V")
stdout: 30 (V)
